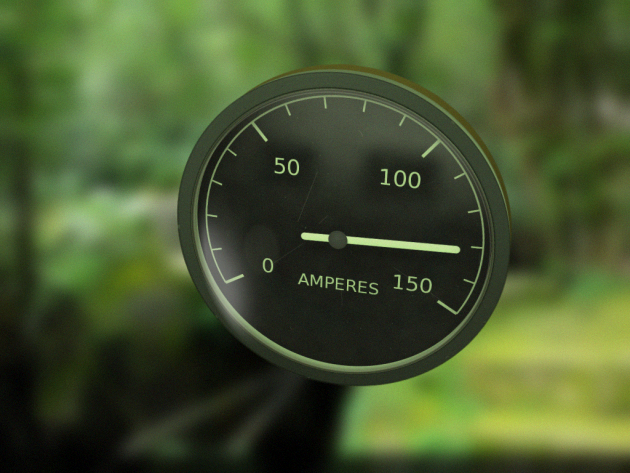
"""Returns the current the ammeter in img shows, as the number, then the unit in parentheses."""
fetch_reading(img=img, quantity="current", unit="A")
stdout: 130 (A)
